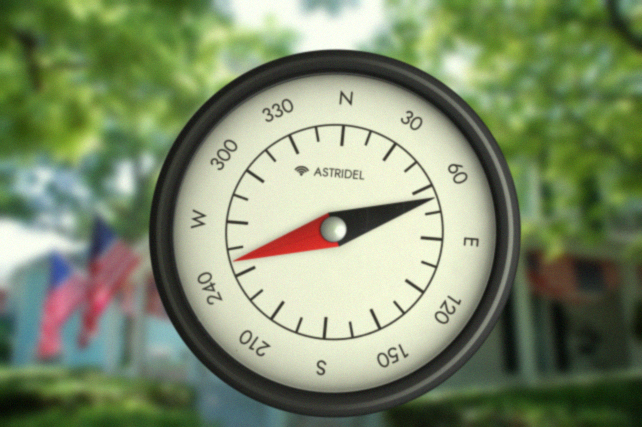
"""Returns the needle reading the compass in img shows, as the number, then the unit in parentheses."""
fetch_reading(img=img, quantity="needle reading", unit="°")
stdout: 247.5 (°)
